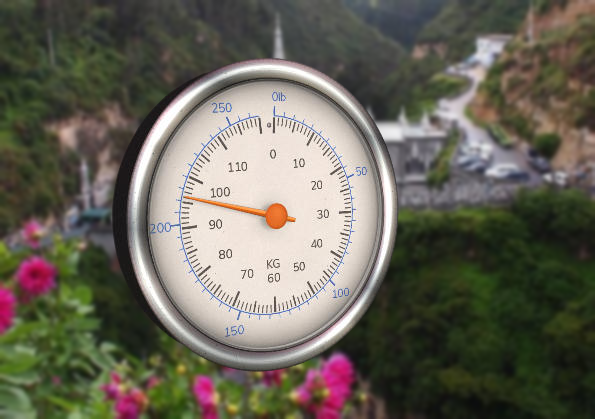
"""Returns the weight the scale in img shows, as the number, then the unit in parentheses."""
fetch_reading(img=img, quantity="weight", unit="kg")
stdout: 96 (kg)
